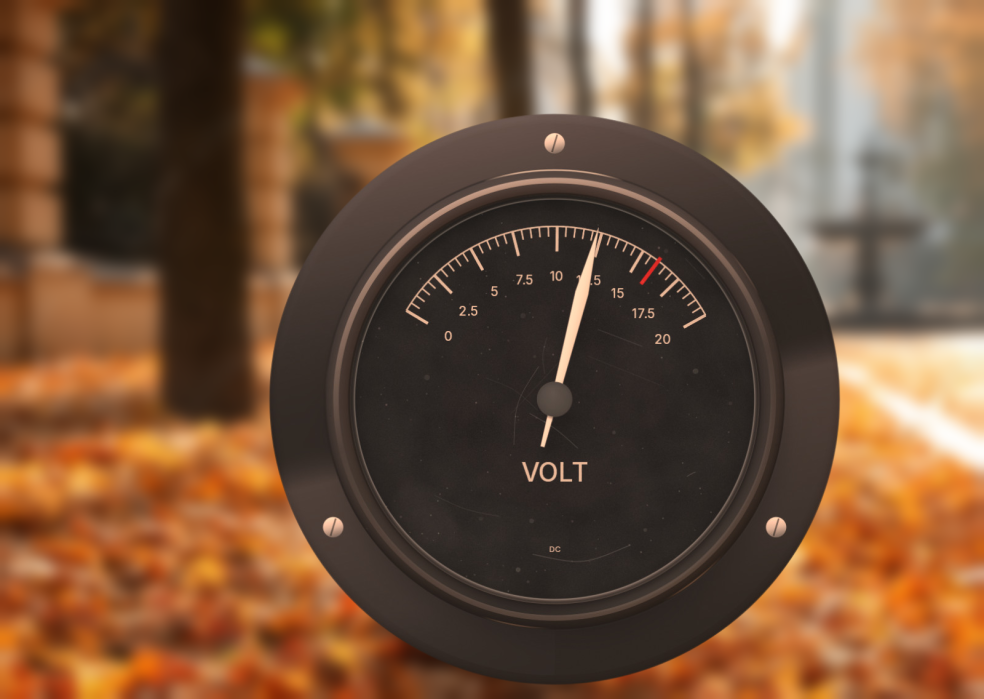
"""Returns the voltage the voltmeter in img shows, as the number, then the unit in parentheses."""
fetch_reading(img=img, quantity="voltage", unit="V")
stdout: 12.25 (V)
